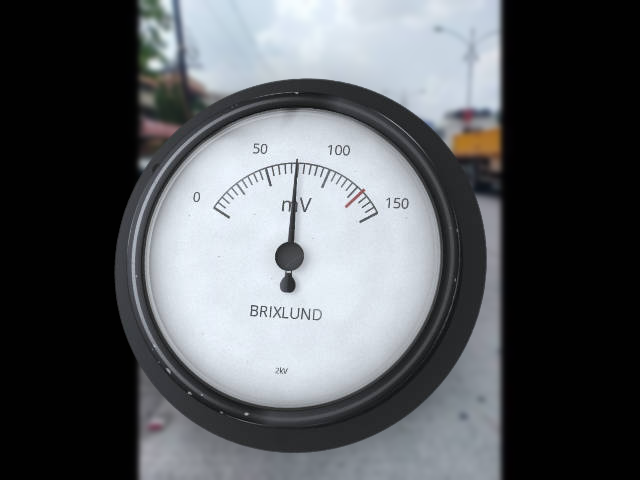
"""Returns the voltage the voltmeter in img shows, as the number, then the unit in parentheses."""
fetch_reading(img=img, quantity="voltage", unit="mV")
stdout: 75 (mV)
